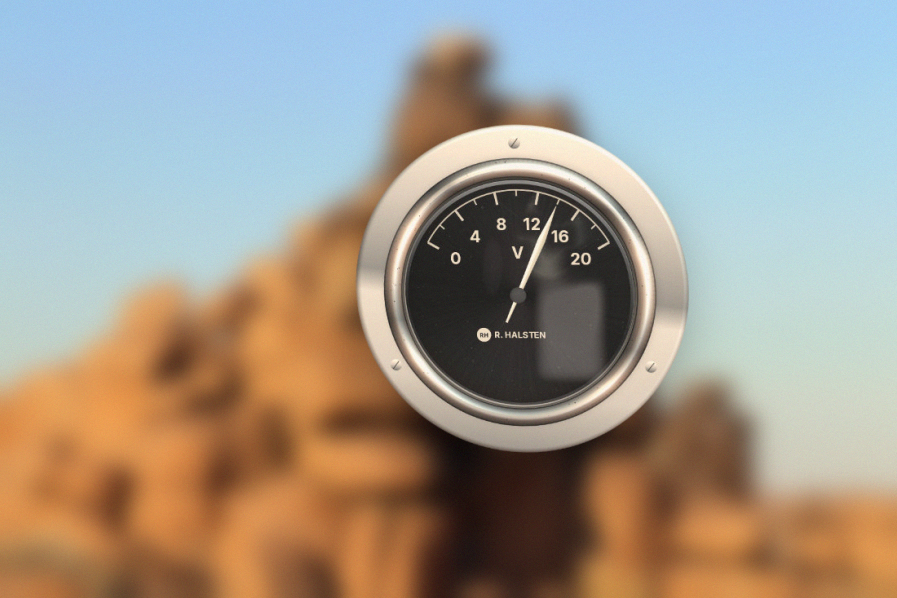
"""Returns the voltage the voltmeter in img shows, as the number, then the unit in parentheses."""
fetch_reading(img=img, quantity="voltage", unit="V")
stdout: 14 (V)
